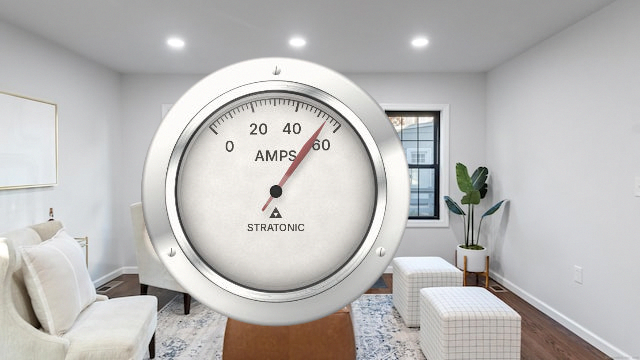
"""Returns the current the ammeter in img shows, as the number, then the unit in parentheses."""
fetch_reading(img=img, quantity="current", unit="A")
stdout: 54 (A)
